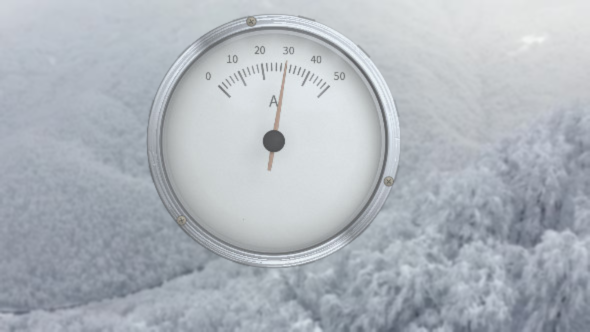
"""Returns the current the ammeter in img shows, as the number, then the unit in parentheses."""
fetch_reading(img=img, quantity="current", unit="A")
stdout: 30 (A)
